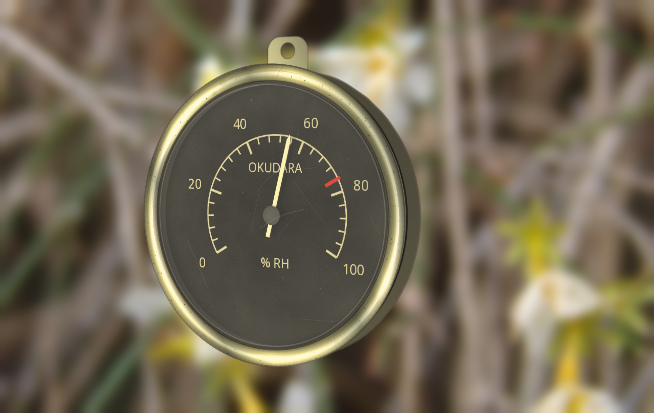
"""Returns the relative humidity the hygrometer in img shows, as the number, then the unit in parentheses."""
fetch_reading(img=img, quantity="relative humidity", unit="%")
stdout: 56 (%)
